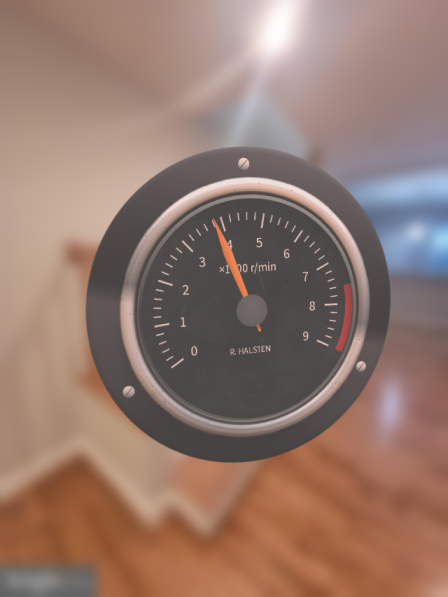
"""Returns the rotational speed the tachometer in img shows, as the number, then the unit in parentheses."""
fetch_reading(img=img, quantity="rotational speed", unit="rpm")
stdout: 3800 (rpm)
